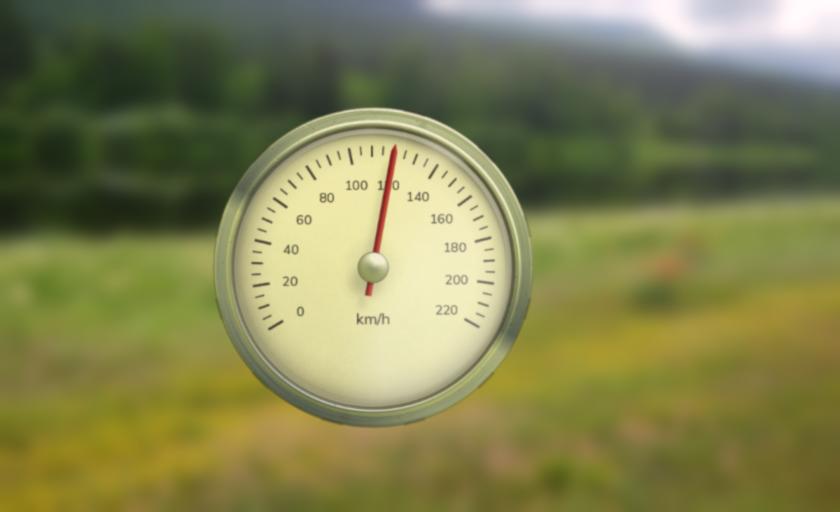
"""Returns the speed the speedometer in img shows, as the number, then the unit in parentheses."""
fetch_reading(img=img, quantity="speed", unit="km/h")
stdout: 120 (km/h)
